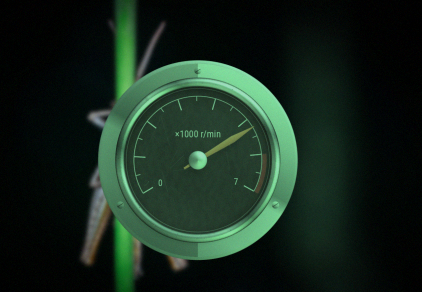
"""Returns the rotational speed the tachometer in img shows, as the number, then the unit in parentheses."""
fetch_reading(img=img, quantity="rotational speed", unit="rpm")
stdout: 5250 (rpm)
